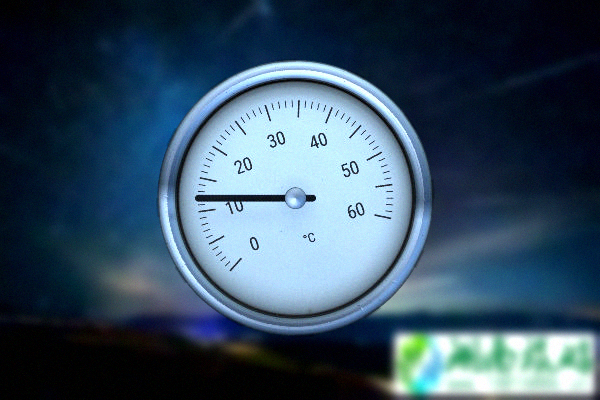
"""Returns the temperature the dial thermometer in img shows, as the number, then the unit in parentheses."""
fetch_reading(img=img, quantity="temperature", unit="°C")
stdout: 12 (°C)
